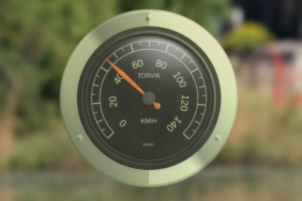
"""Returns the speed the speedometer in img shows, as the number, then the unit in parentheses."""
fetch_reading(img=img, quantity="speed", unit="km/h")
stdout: 45 (km/h)
